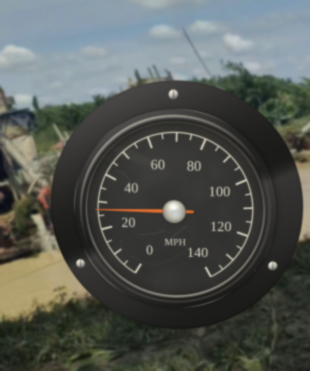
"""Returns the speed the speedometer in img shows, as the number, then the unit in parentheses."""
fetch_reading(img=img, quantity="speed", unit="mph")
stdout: 27.5 (mph)
